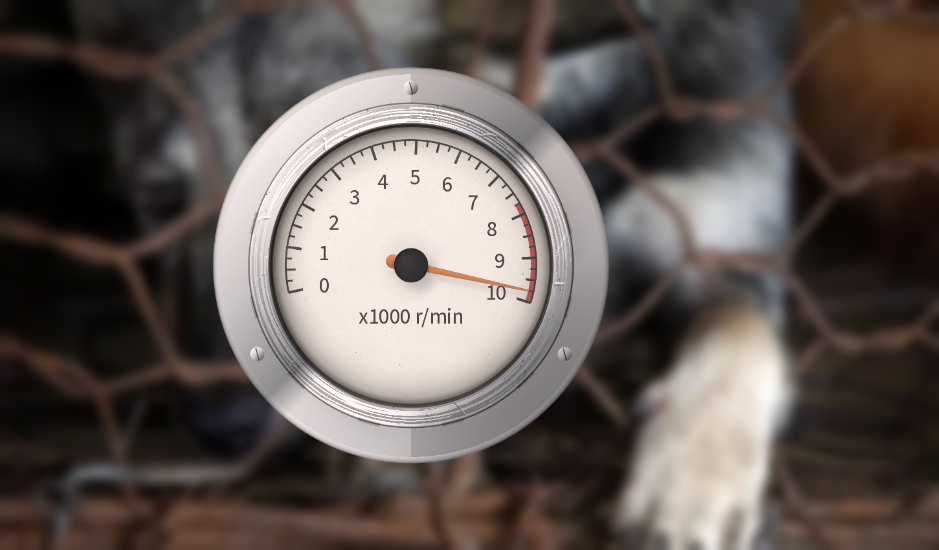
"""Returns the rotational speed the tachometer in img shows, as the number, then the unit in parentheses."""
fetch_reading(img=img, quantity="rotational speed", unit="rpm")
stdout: 9750 (rpm)
